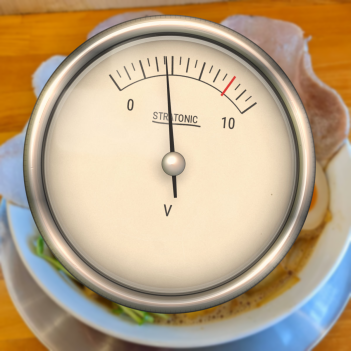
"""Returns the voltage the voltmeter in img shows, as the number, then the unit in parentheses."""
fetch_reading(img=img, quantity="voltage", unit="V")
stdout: 3.5 (V)
